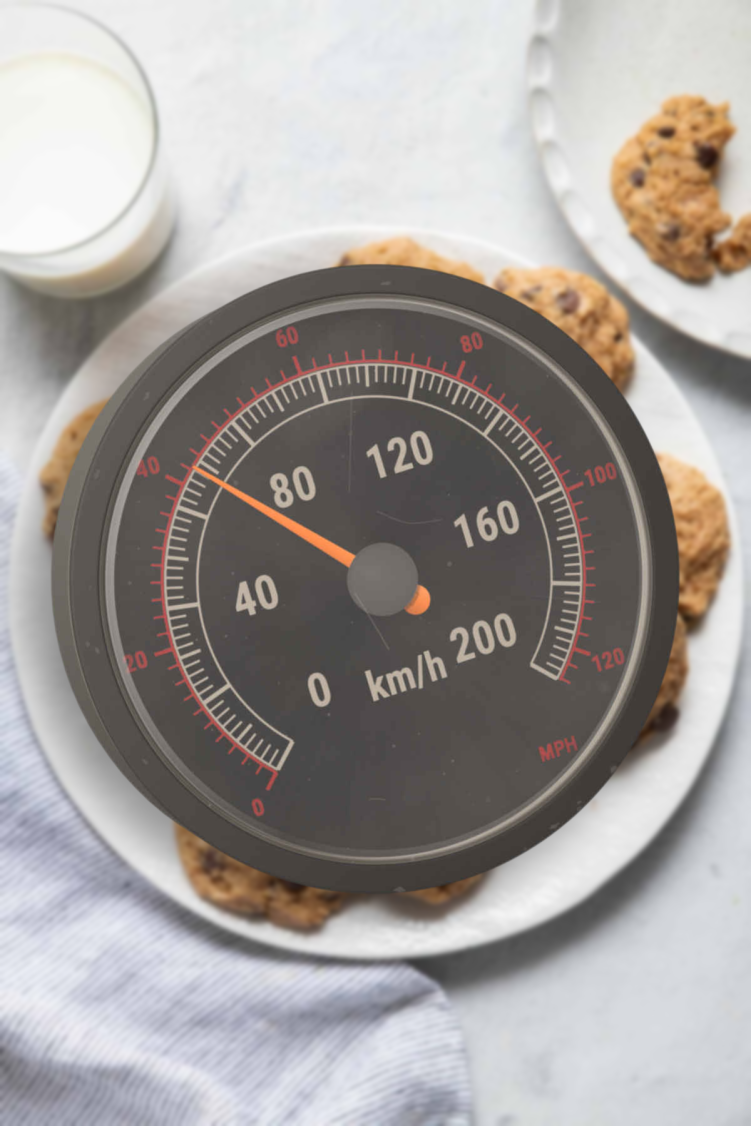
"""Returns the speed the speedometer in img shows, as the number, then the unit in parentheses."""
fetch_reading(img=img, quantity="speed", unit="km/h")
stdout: 68 (km/h)
